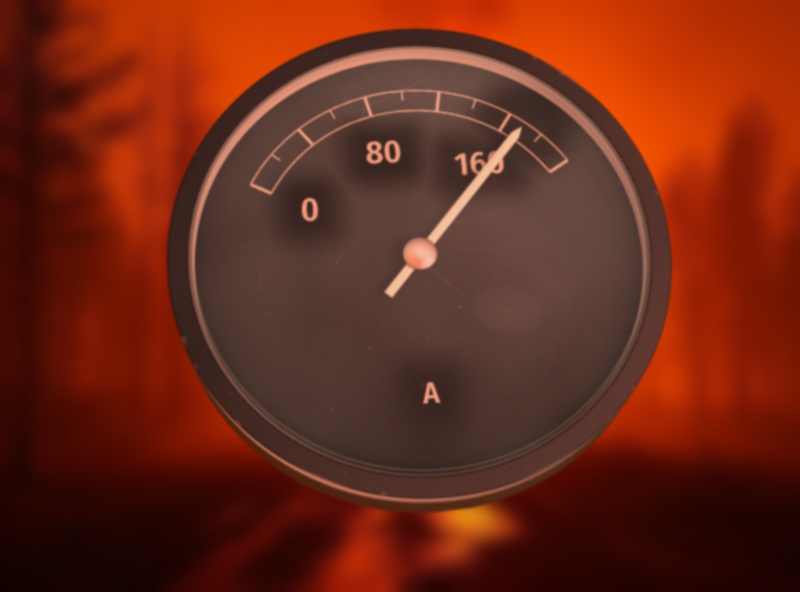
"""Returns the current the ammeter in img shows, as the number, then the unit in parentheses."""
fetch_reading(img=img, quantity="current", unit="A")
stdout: 170 (A)
